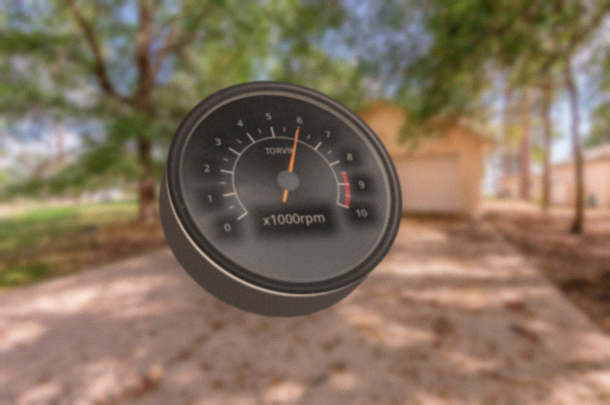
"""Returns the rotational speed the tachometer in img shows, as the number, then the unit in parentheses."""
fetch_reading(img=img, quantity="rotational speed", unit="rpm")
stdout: 6000 (rpm)
